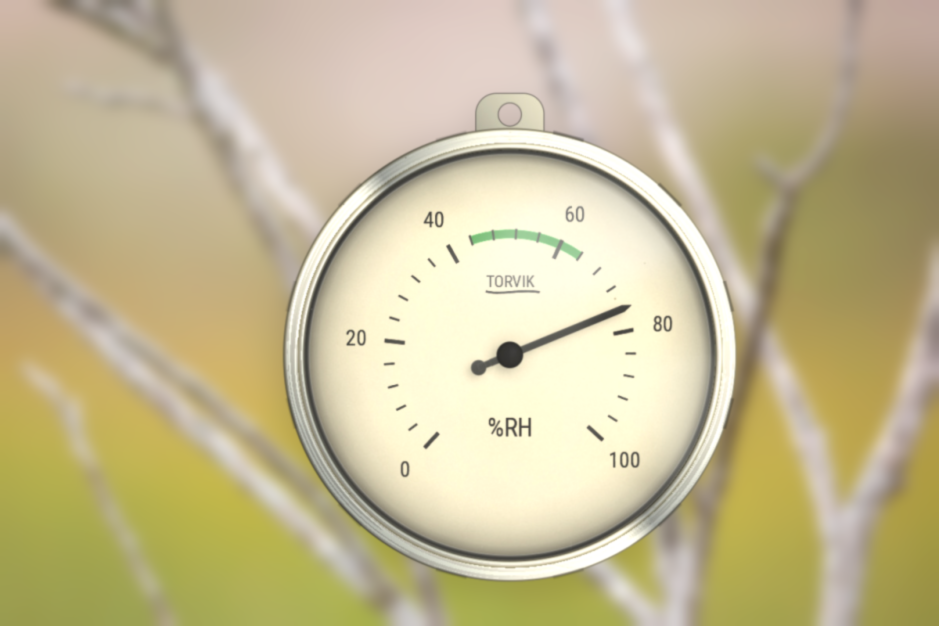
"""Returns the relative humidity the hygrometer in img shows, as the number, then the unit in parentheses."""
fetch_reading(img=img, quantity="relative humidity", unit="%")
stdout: 76 (%)
